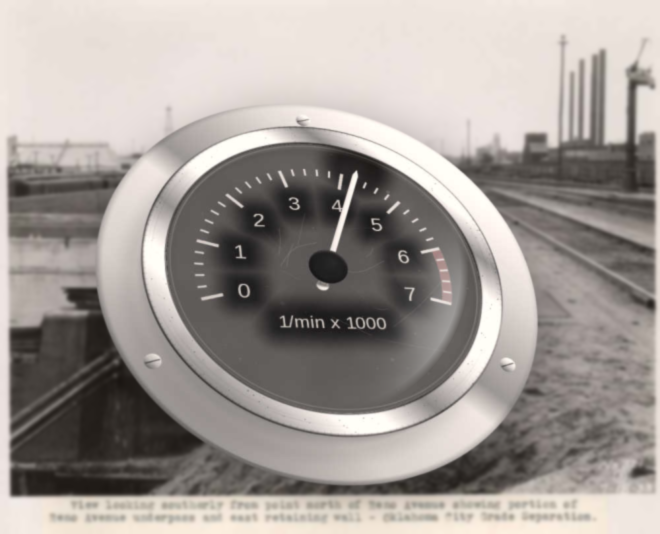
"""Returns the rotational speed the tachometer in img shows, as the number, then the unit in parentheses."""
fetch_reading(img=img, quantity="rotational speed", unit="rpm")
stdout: 4200 (rpm)
